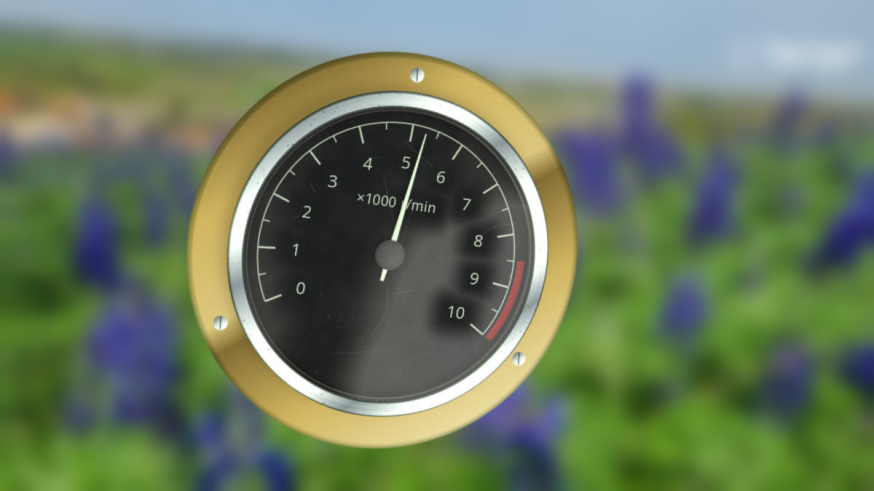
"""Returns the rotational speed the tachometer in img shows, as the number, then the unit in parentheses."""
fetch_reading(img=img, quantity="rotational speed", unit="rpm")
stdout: 5250 (rpm)
